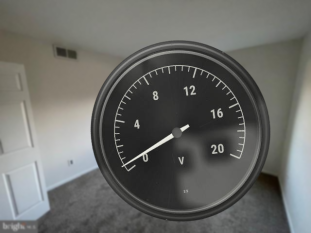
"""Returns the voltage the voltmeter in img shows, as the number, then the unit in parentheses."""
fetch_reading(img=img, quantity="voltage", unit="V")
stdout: 0.5 (V)
